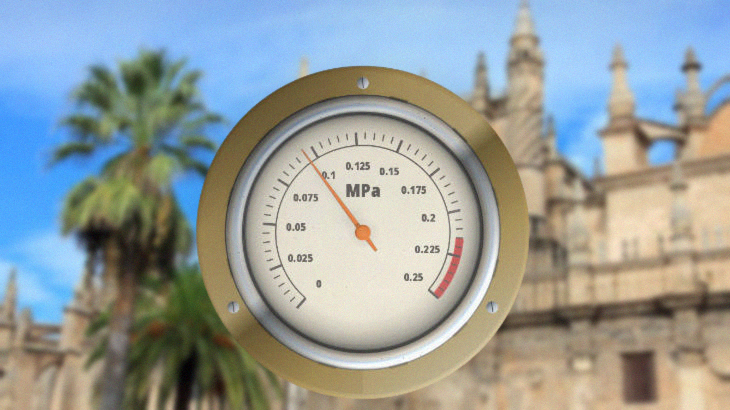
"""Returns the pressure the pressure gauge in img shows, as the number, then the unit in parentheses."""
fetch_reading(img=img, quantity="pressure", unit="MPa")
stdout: 0.095 (MPa)
